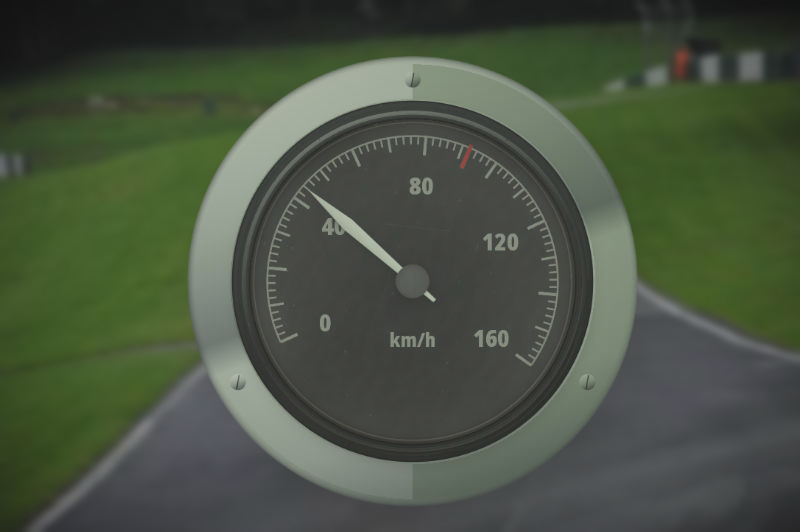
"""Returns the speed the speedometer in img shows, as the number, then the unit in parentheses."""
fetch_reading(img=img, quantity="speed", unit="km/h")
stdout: 44 (km/h)
